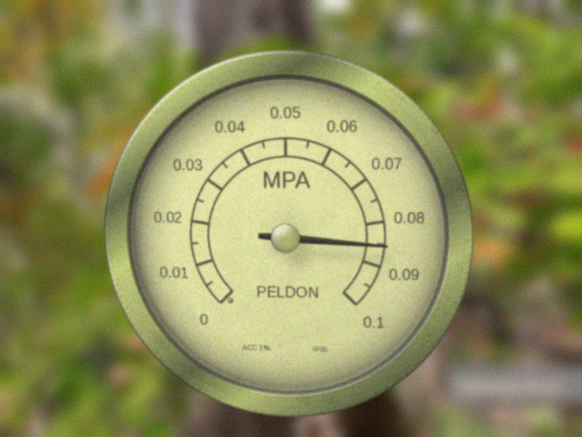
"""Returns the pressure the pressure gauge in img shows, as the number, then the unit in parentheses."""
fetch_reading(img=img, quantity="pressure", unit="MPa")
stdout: 0.085 (MPa)
